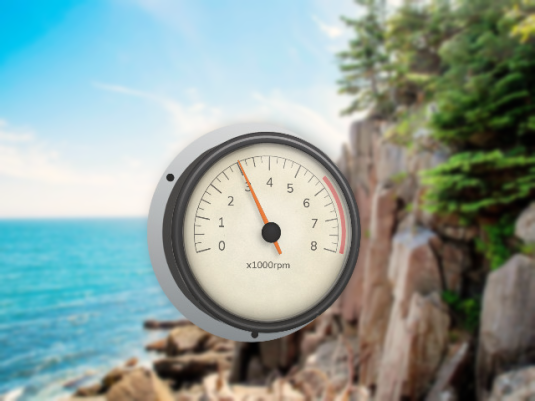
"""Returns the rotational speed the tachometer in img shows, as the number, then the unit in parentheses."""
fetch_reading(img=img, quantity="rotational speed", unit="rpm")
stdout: 3000 (rpm)
